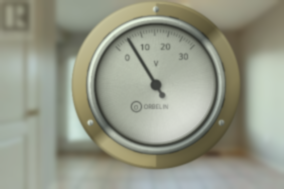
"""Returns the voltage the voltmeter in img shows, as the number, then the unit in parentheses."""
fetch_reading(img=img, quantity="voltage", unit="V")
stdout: 5 (V)
